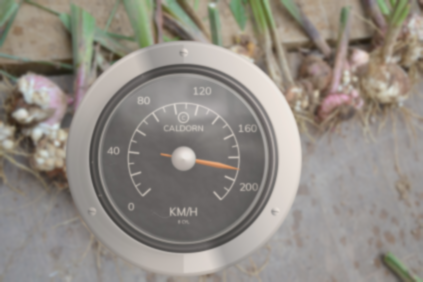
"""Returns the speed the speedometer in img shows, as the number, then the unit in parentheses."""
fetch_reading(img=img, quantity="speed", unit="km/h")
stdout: 190 (km/h)
